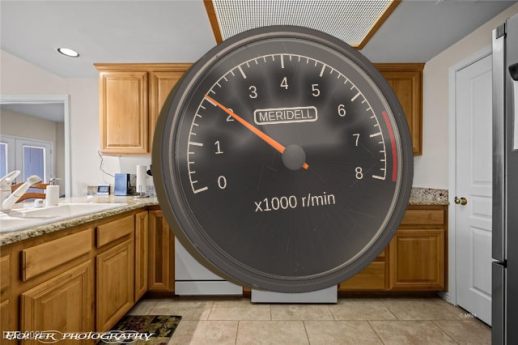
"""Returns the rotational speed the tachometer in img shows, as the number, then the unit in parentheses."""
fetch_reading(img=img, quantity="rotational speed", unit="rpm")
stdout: 2000 (rpm)
